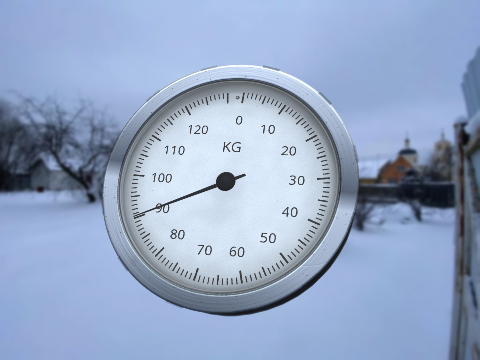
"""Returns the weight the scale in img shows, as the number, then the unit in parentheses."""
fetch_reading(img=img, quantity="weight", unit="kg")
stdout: 90 (kg)
